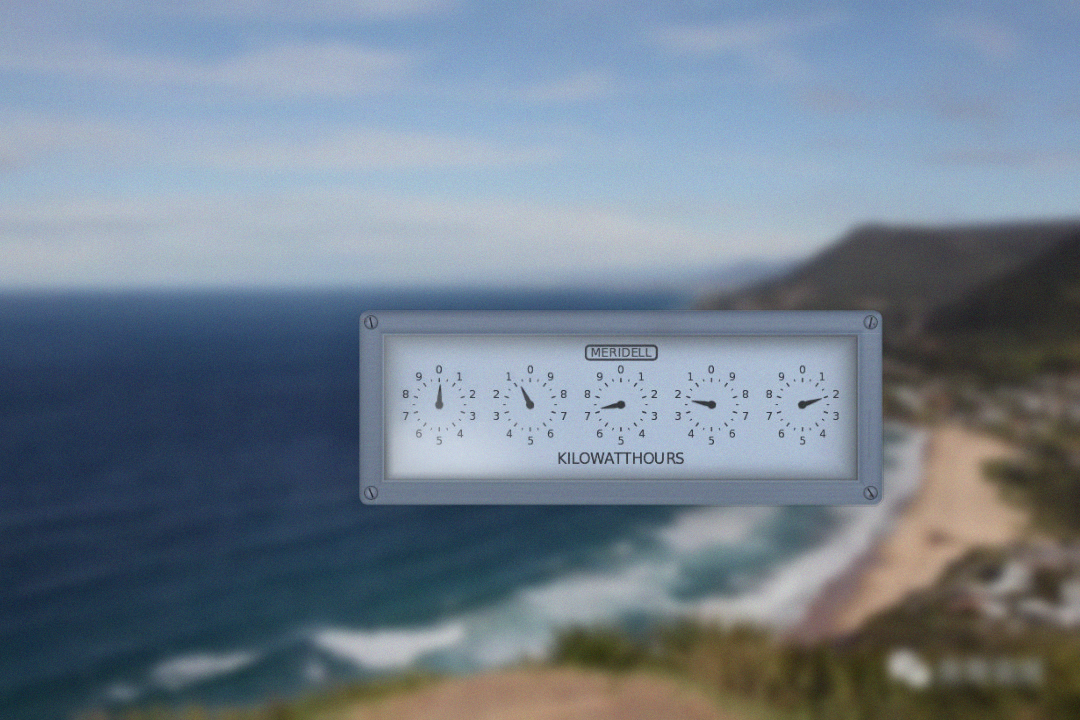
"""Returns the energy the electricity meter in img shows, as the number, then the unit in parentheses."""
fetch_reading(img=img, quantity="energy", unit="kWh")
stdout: 722 (kWh)
